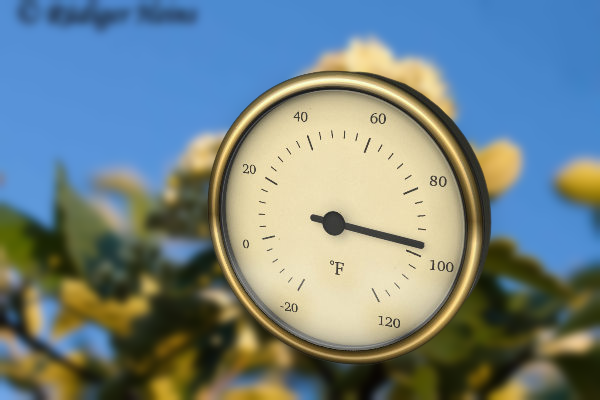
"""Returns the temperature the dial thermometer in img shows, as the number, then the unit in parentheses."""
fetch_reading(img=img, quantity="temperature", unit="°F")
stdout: 96 (°F)
